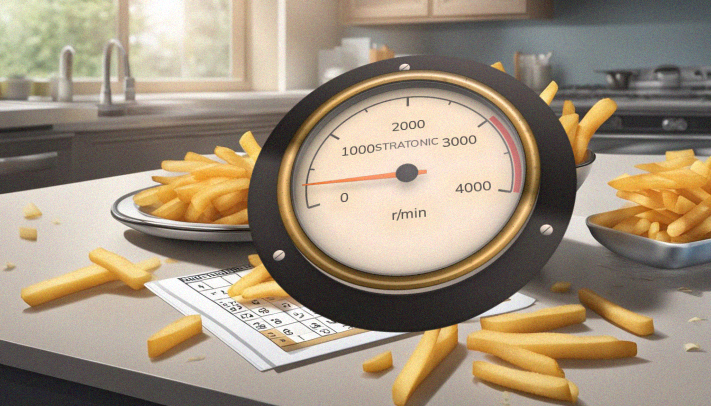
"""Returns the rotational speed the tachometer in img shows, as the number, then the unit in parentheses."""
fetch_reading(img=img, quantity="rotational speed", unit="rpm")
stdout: 250 (rpm)
